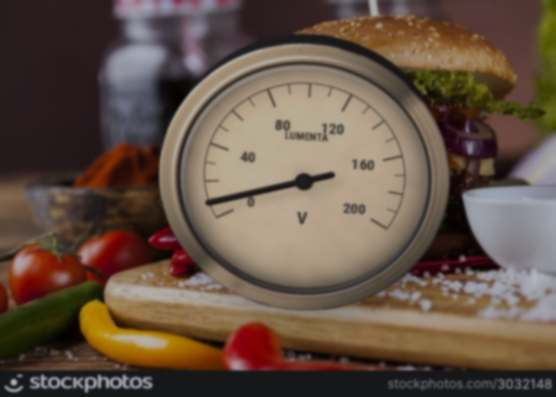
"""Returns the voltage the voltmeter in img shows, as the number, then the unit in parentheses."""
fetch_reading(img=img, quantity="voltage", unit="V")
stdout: 10 (V)
